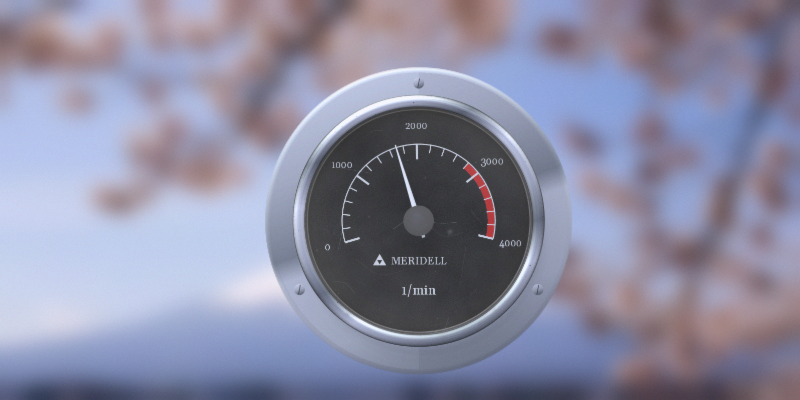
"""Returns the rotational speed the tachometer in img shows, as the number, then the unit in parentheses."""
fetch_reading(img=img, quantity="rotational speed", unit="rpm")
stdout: 1700 (rpm)
